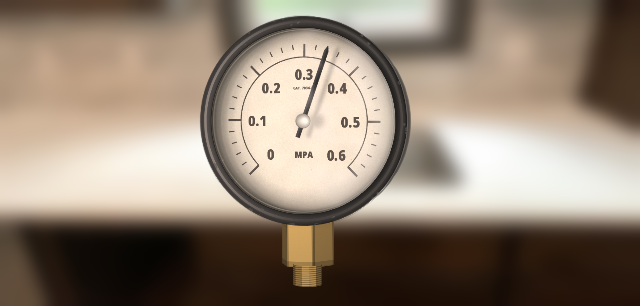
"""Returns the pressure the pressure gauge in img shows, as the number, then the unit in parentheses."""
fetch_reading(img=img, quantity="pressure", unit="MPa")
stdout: 0.34 (MPa)
